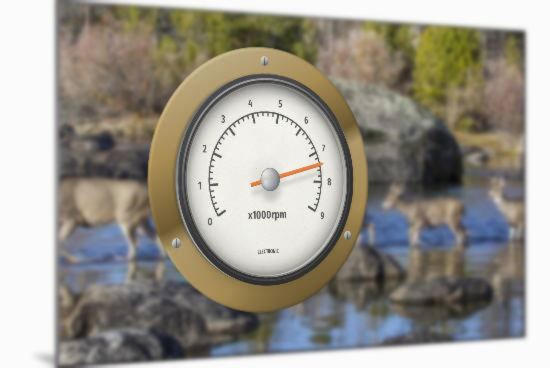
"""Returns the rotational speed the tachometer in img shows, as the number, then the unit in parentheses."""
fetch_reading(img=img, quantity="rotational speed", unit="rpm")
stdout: 7400 (rpm)
